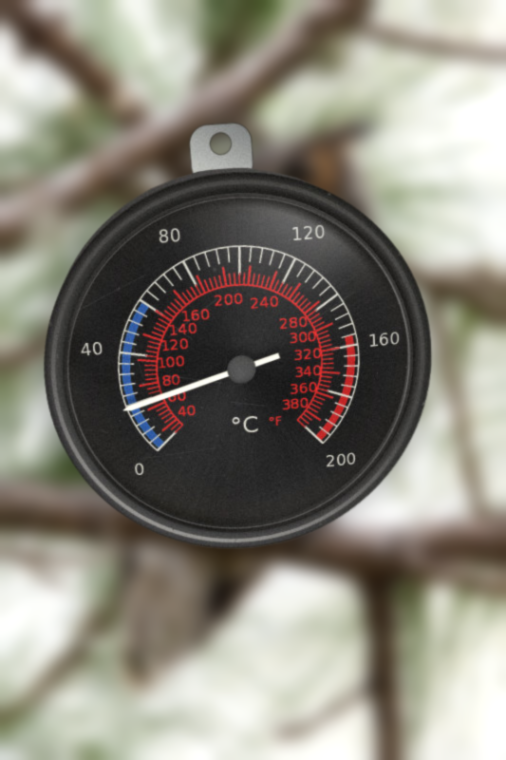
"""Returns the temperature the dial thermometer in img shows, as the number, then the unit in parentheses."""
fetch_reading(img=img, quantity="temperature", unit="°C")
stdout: 20 (°C)
